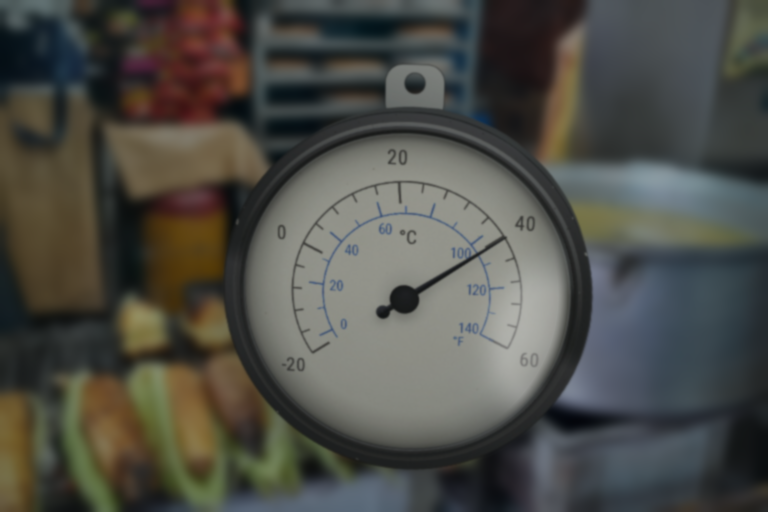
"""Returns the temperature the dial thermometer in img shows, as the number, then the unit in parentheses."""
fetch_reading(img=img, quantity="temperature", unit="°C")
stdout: 40 (°C)
